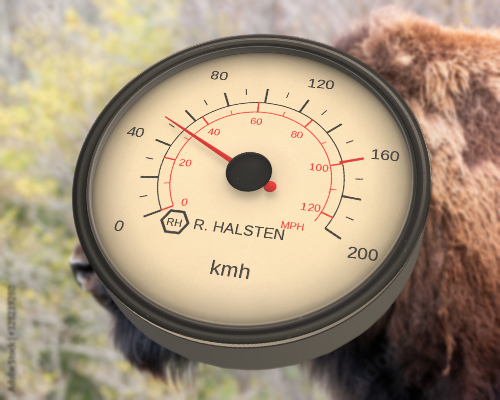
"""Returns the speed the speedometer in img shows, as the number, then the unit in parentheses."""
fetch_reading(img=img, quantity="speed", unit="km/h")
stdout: 50 (km/h)
